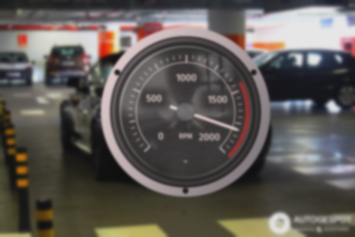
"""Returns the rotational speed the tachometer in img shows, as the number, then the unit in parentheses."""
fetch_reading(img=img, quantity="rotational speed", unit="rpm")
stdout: 1800 (rpm)
